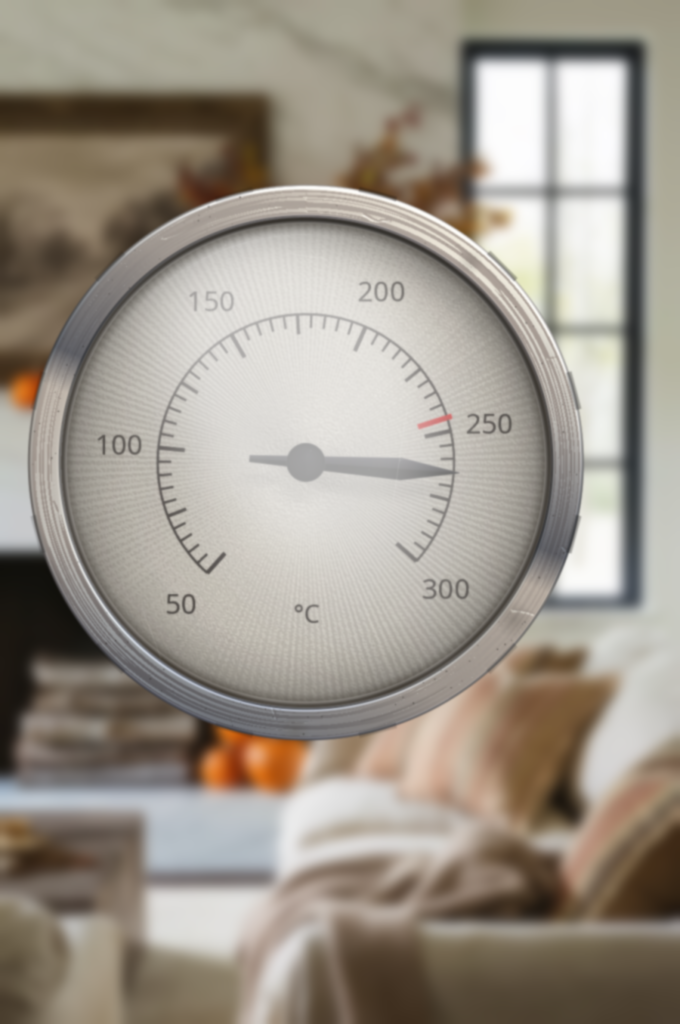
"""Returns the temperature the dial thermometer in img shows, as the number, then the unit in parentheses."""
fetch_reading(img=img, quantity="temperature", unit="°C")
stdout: 265 (°C)
